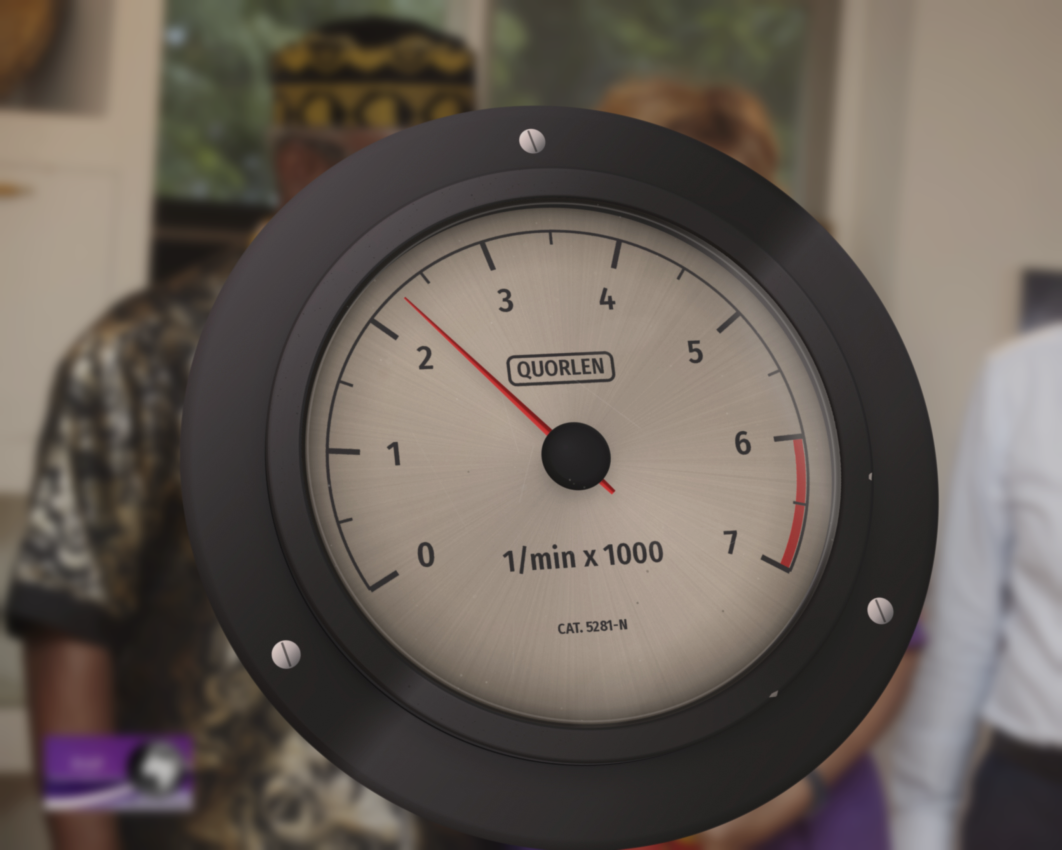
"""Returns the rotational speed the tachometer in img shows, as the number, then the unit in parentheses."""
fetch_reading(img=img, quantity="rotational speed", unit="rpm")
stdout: 2250 (rpm)
